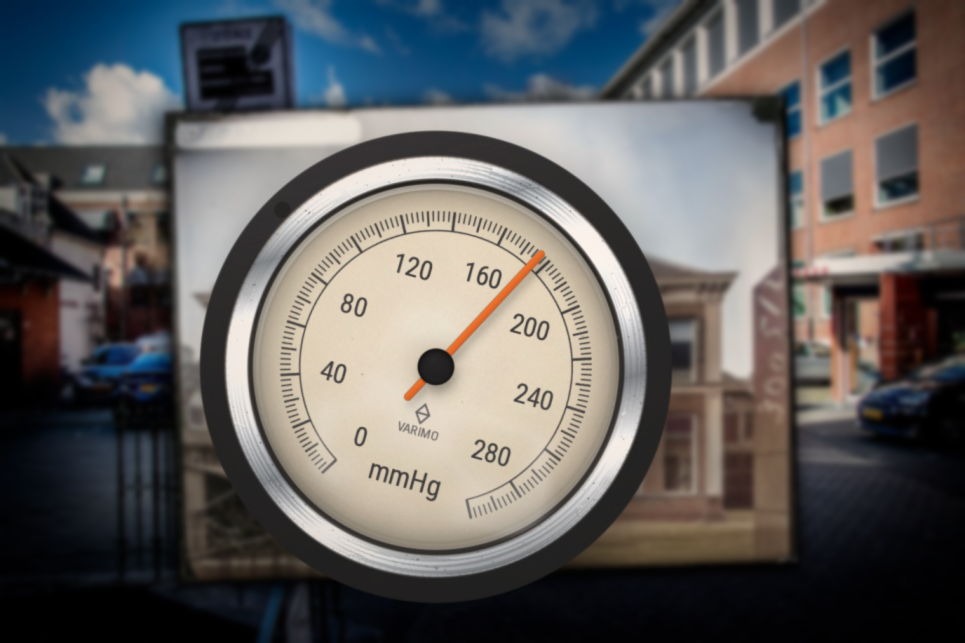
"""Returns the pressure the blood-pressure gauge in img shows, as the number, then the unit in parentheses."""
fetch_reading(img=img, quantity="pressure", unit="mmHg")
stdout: 176 (mmHg)
